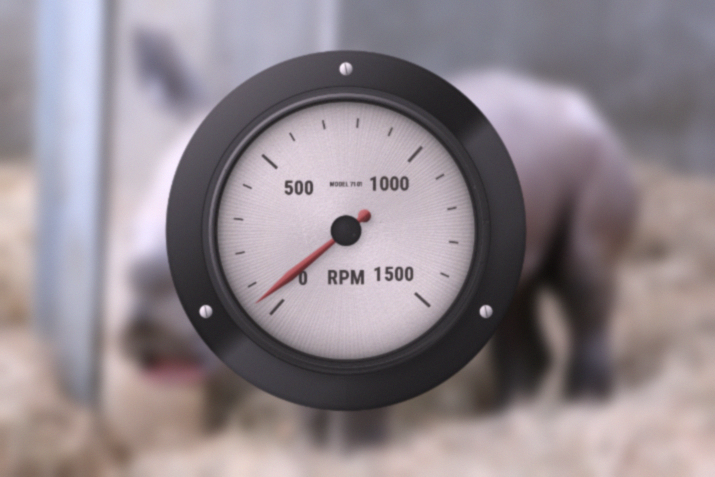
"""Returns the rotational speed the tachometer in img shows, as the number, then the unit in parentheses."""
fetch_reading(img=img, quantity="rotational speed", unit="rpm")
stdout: 50 (rpm)
